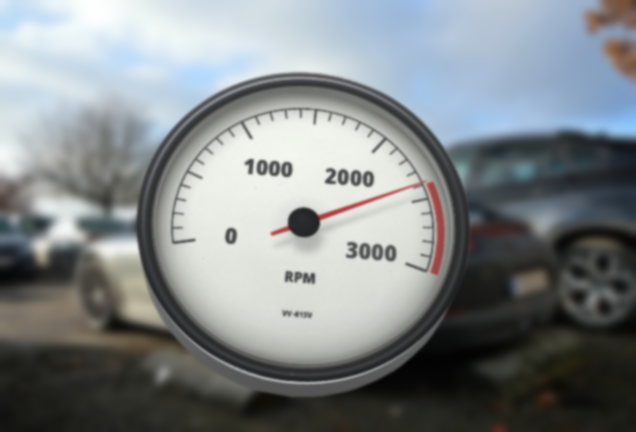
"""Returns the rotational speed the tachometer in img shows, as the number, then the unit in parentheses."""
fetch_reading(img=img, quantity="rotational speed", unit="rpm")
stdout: 2400 (rpm)
